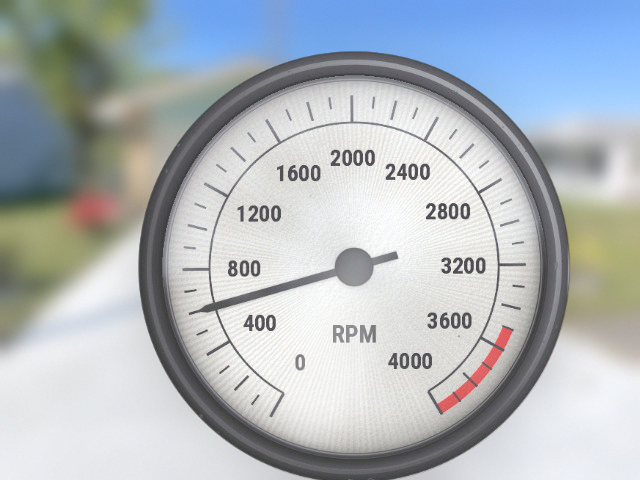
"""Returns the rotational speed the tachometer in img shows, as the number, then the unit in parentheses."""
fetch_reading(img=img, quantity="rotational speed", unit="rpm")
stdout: 600 (rpm)
